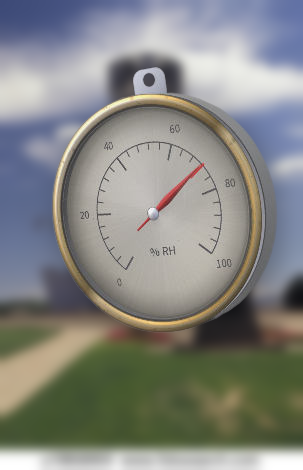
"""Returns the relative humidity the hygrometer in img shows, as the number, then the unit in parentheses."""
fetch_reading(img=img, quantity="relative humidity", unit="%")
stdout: 72 (%)
